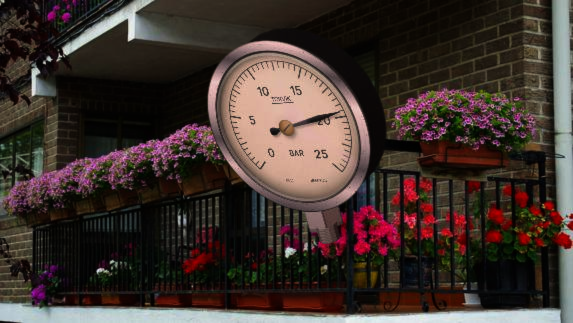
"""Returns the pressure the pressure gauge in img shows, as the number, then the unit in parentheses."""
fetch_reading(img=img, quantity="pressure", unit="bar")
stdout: 19.5 (bar)
